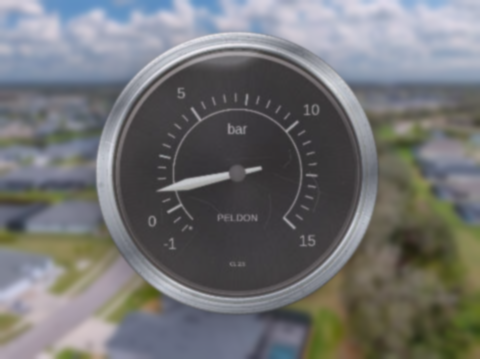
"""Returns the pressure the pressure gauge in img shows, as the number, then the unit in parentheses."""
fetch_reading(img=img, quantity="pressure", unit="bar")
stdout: 1 (bar)
